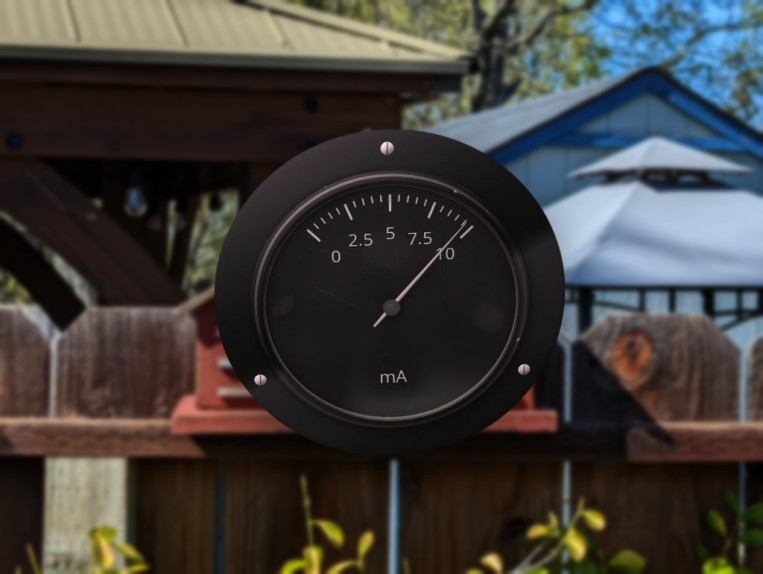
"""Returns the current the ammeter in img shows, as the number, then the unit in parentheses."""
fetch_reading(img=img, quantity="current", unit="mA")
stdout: 9.5 (mA)
